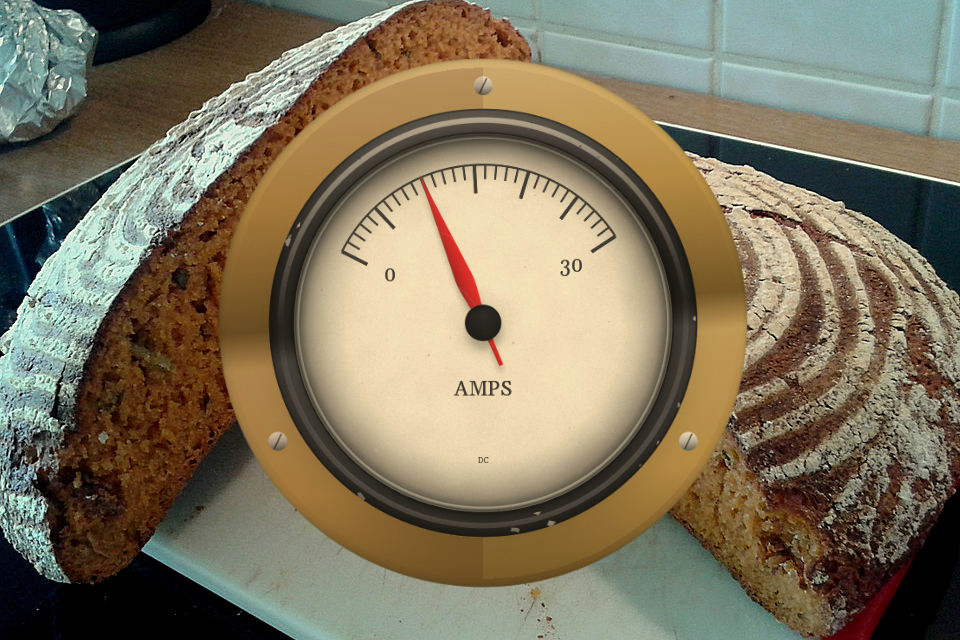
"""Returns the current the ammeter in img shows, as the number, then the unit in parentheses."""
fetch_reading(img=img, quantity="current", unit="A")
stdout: 10 (A)
